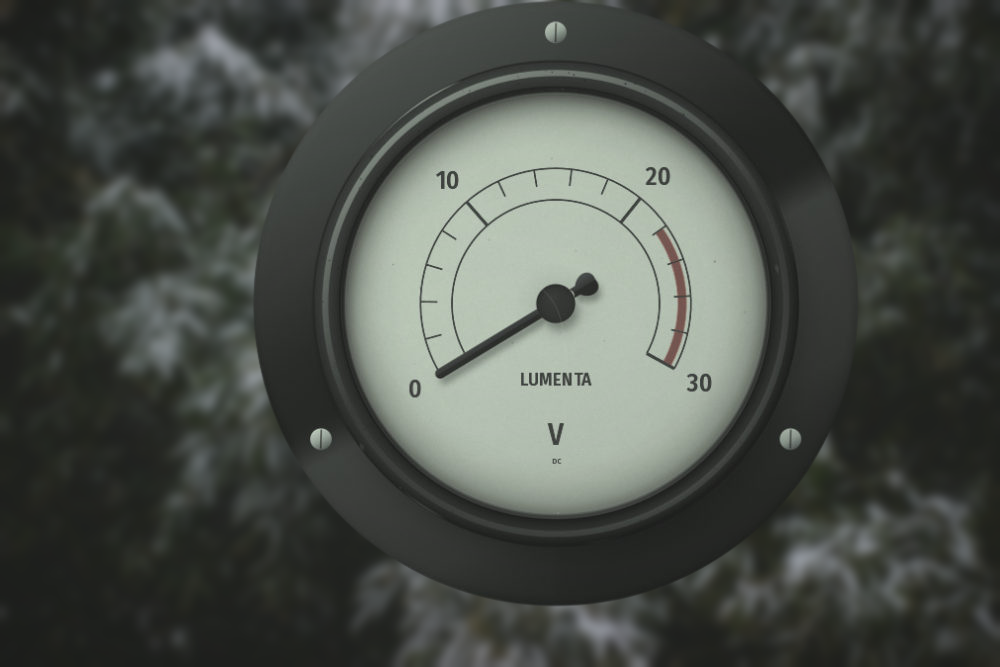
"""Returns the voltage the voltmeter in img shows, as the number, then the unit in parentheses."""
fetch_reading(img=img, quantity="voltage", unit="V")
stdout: 0 (V)
